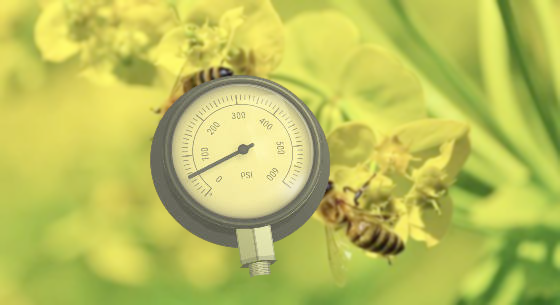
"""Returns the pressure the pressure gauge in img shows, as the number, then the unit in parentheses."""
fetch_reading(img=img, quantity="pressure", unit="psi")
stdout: 50 (psi)
